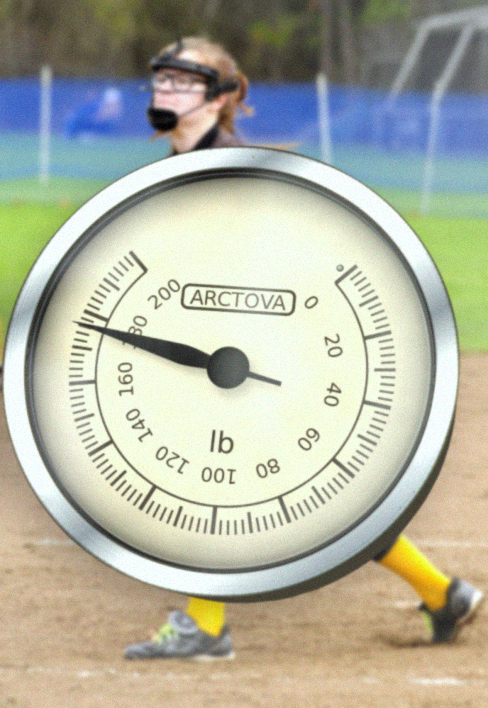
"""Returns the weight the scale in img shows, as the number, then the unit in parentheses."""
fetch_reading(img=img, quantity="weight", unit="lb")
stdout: 176 (lb)
